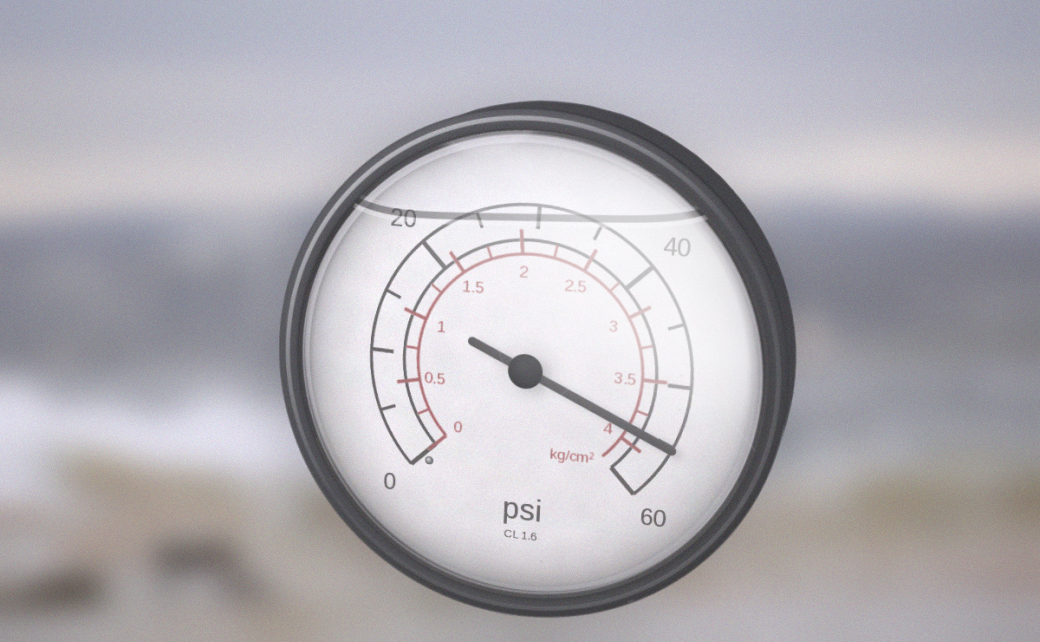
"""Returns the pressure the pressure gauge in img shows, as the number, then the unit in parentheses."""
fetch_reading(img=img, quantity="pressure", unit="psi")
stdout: 55 (psi)
